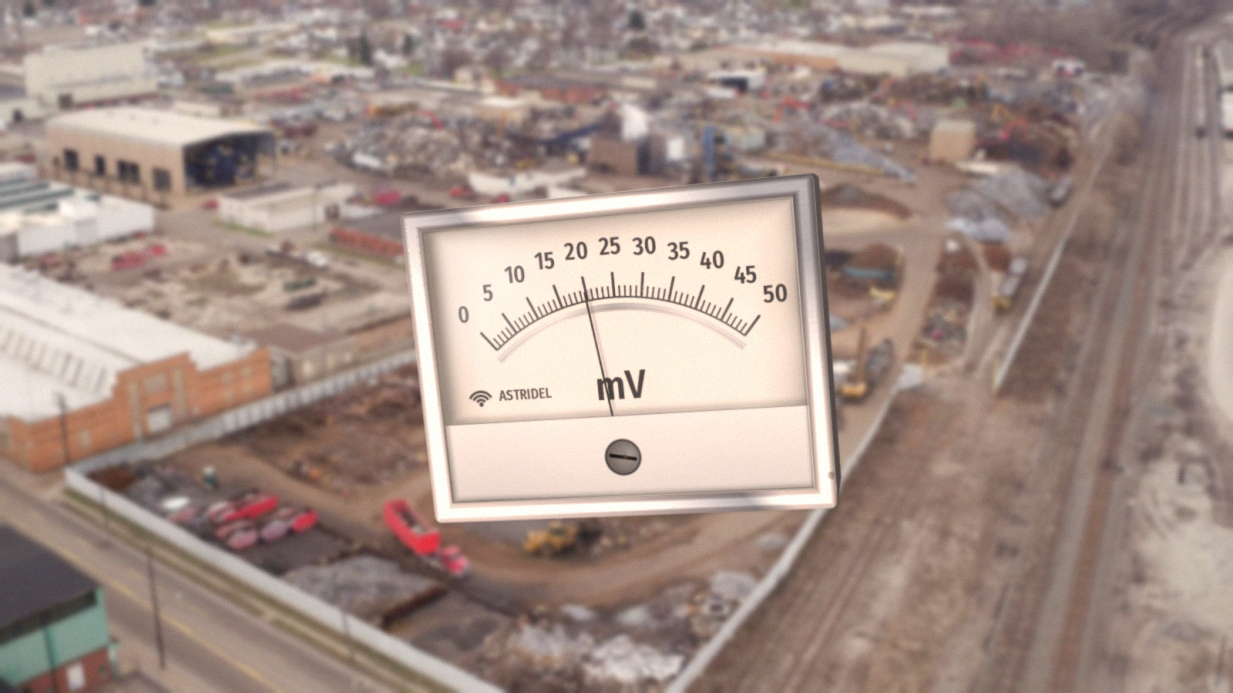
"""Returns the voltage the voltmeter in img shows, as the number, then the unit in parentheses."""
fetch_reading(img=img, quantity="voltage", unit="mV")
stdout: 20 (mV)
